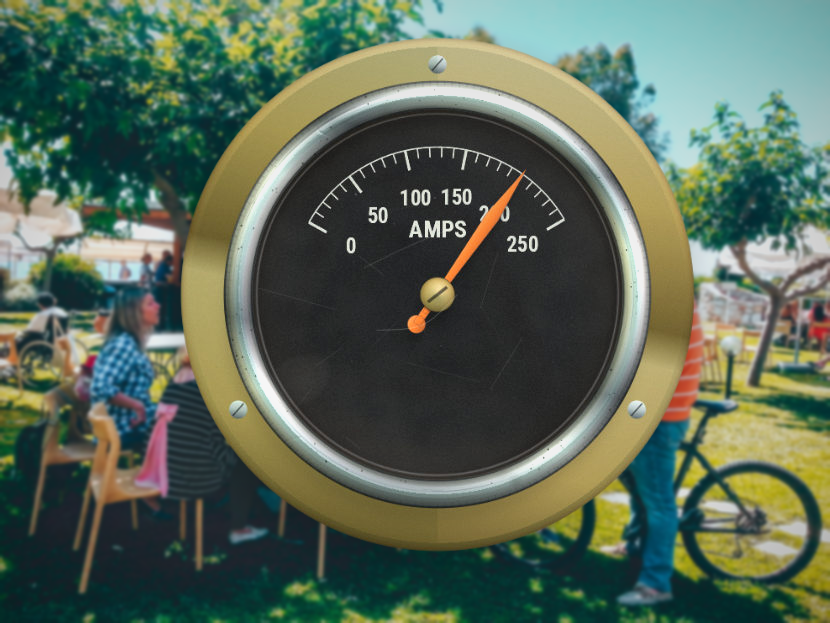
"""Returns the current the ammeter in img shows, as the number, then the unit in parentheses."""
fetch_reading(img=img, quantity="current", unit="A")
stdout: 200 (A)
